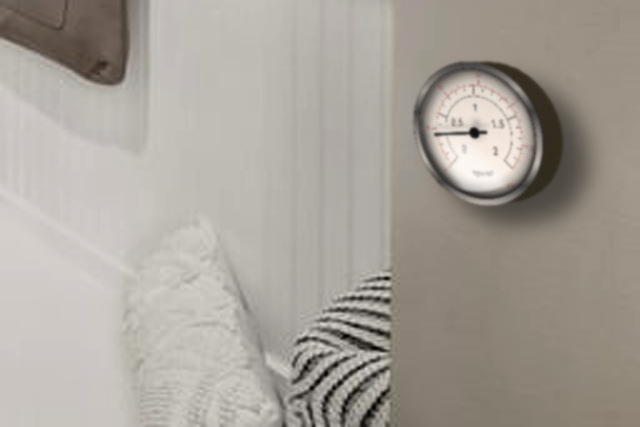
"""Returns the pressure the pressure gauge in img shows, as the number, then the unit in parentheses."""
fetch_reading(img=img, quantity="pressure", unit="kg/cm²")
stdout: 0.3 (kg/cm²)
